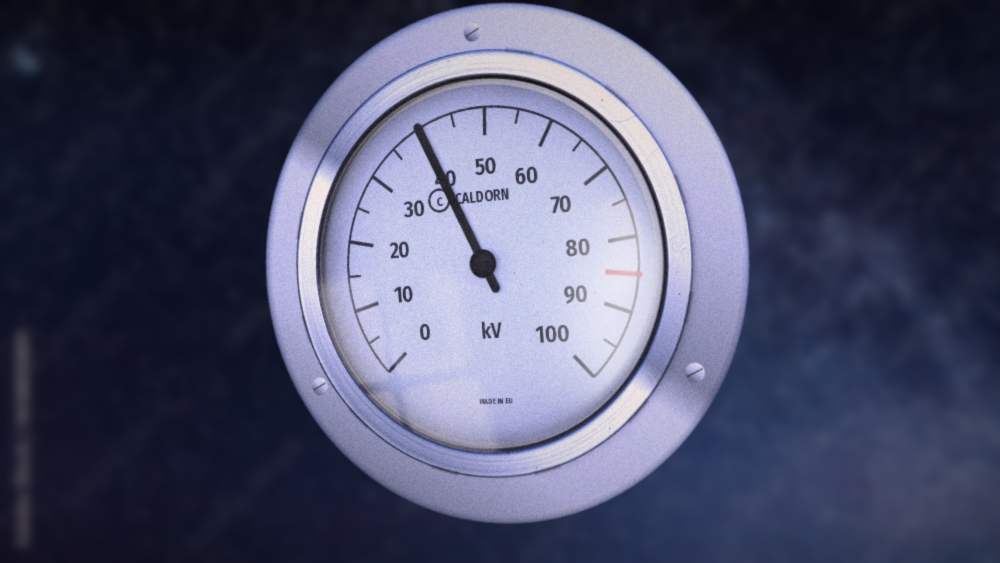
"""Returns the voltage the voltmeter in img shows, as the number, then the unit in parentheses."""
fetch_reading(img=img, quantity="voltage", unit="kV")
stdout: 40 (kV)
